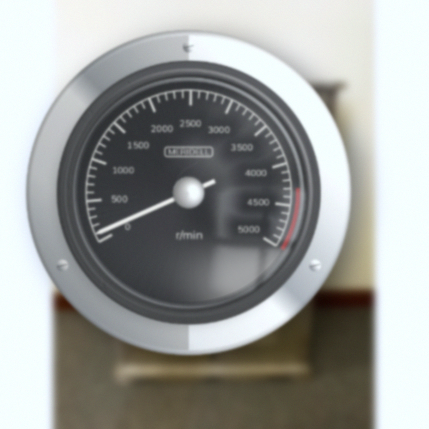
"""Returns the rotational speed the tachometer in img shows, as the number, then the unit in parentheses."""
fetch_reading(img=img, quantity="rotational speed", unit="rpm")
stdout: 100 (rpm)
